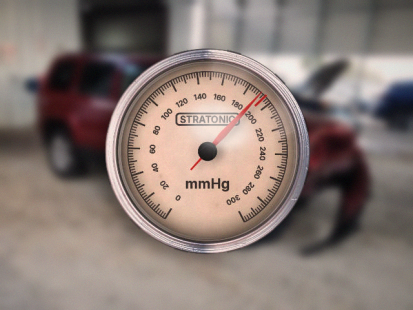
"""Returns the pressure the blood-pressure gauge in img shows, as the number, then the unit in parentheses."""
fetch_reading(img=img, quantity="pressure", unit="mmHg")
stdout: 190 (mmHg)
